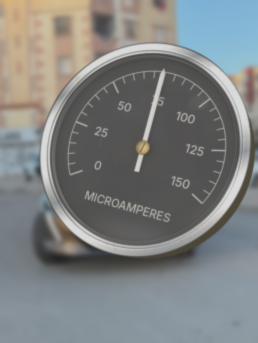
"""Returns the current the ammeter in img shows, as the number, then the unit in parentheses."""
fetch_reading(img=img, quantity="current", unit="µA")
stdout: 75 (µA)
